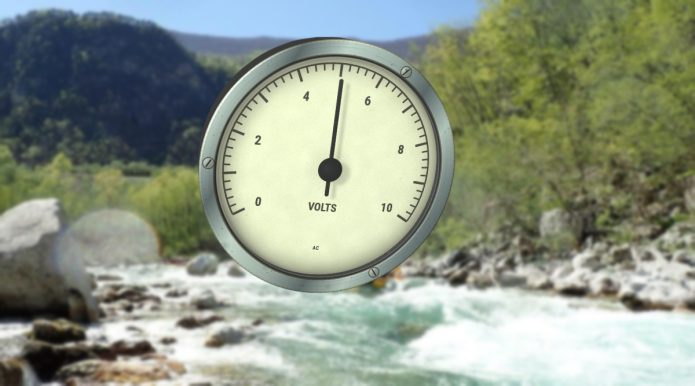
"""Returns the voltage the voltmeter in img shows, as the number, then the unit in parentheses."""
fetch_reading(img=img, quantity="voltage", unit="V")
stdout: 5 (V)
